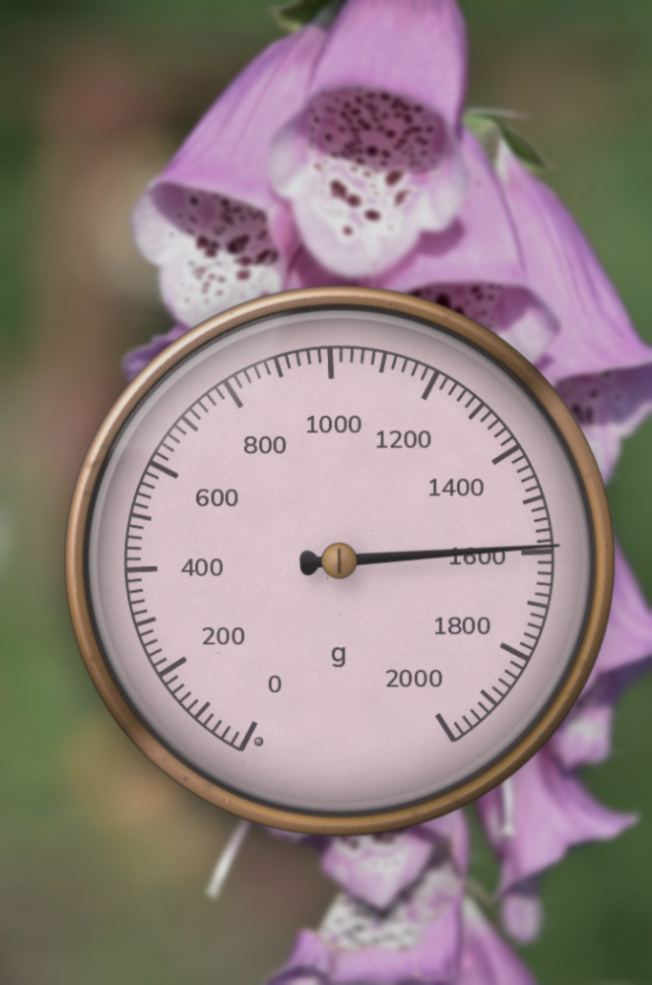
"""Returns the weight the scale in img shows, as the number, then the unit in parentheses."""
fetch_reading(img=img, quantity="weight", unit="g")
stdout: 1590 (g)
